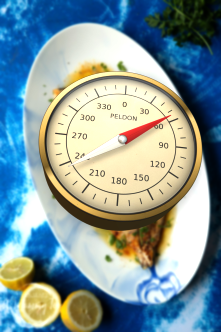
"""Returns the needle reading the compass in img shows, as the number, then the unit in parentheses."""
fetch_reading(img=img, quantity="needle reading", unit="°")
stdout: 55 (°)
